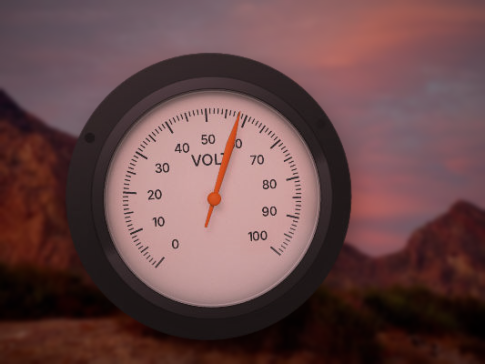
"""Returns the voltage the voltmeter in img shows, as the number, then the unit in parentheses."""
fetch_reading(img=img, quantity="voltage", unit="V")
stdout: 58 (V)
